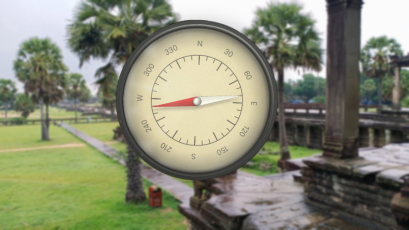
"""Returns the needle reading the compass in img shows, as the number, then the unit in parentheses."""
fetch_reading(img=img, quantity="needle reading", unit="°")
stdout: 260 (°)
